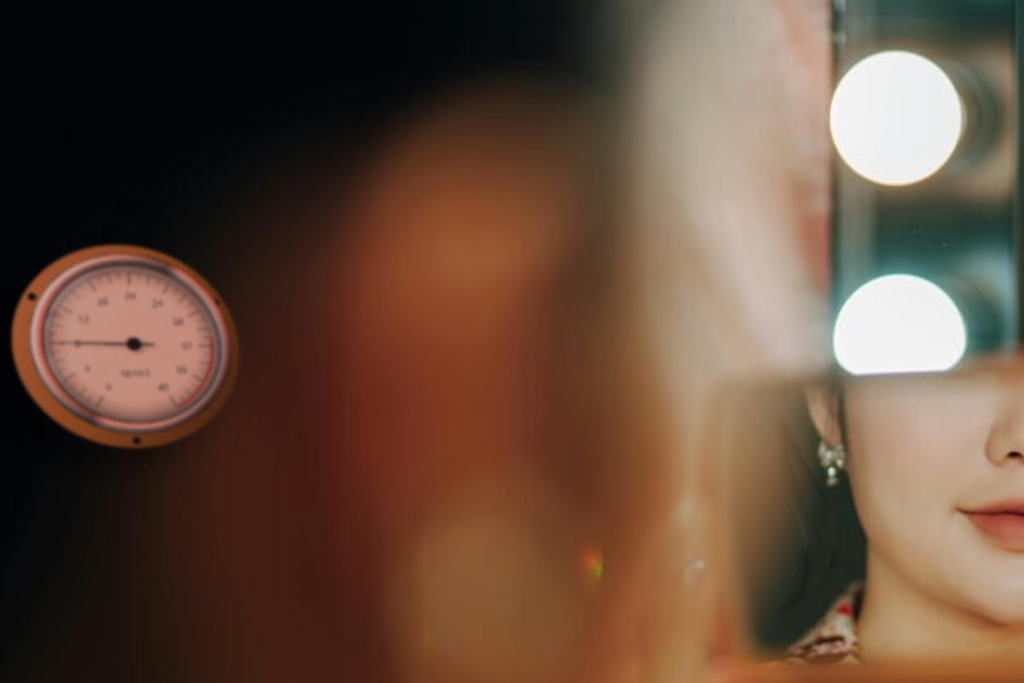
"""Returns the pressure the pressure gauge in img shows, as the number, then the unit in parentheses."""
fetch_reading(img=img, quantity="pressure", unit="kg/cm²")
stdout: 8 (kg/cm²)
